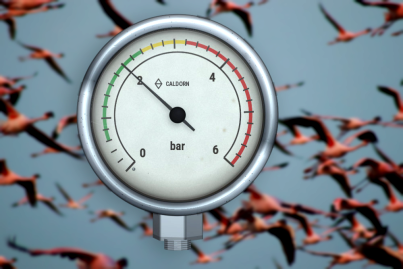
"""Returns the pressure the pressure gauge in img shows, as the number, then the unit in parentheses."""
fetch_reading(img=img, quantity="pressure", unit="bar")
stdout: 2 (bar)
